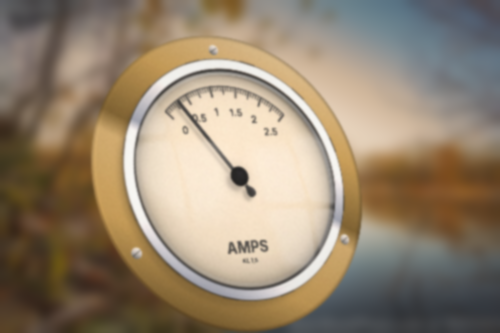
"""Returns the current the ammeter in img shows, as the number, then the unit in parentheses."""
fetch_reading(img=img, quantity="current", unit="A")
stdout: 0.25 (A)
